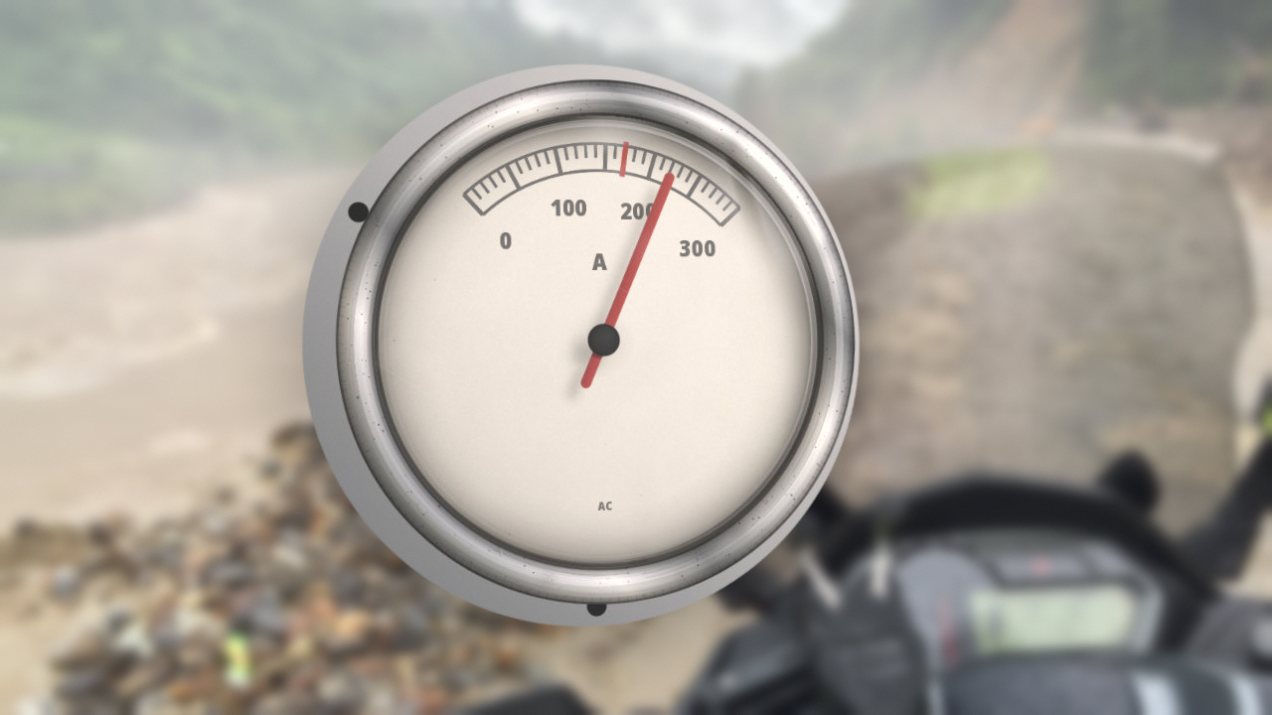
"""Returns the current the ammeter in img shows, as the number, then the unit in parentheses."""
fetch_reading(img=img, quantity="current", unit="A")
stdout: 220 (A)
